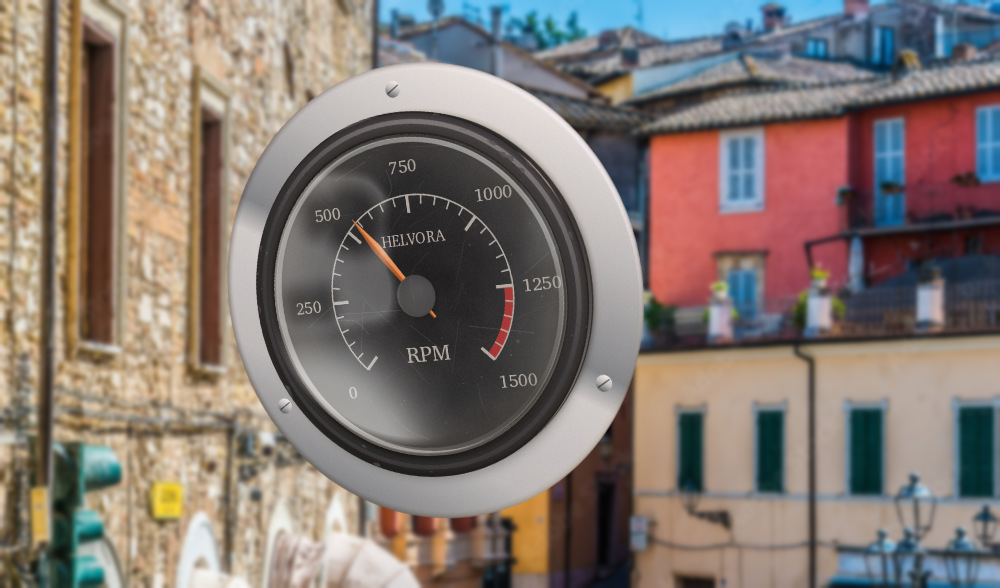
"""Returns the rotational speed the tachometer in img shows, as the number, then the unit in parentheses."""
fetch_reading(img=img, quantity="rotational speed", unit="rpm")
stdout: 550 (rpm)
